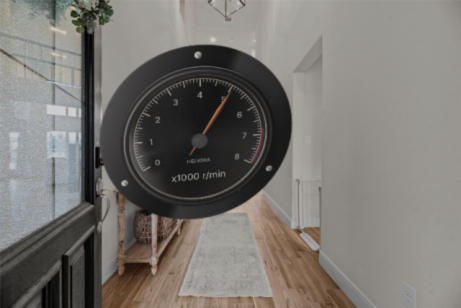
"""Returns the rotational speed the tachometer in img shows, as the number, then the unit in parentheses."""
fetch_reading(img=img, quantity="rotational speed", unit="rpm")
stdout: 5000 (rpm)
